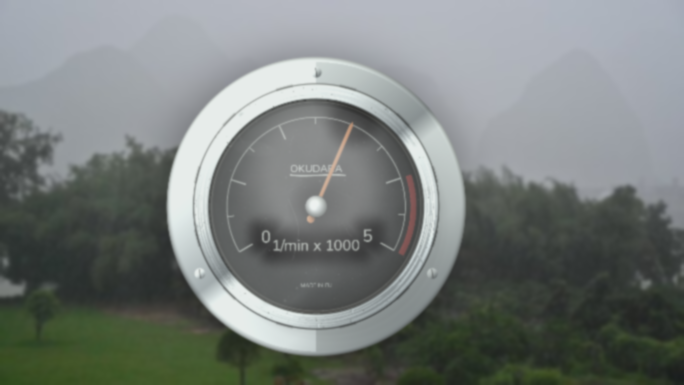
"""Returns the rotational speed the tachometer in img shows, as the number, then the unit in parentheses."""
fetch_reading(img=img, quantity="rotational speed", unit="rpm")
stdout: 3000 (rpm)
